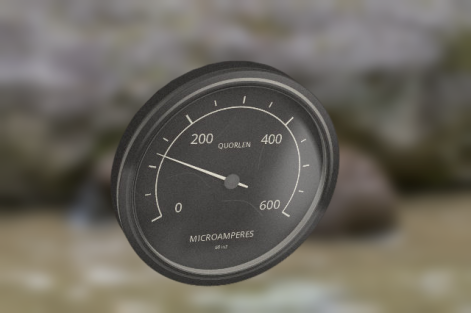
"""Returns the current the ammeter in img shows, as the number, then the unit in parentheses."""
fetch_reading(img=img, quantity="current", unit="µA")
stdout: 125 (µA)
